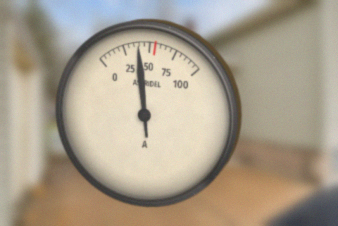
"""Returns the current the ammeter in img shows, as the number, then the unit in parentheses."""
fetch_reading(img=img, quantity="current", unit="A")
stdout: 40 (A)
